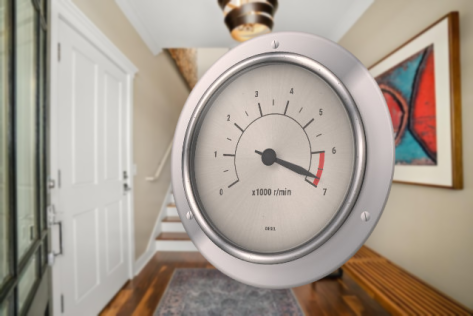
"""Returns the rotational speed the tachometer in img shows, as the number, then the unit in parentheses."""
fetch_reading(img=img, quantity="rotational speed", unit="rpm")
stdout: 6750 (rpm)
